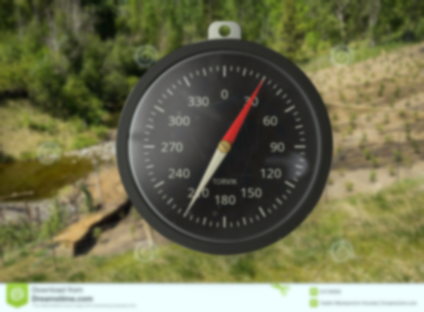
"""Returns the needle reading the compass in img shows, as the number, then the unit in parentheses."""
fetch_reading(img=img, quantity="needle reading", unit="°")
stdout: 30 (°)
